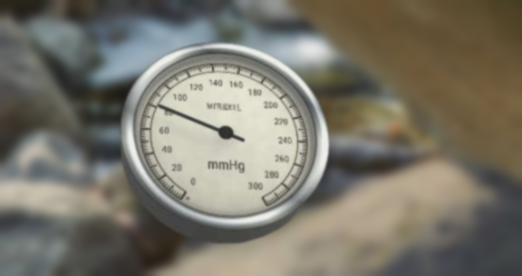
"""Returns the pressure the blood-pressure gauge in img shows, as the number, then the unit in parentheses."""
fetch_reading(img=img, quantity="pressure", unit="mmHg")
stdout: 80 (mmHg)
